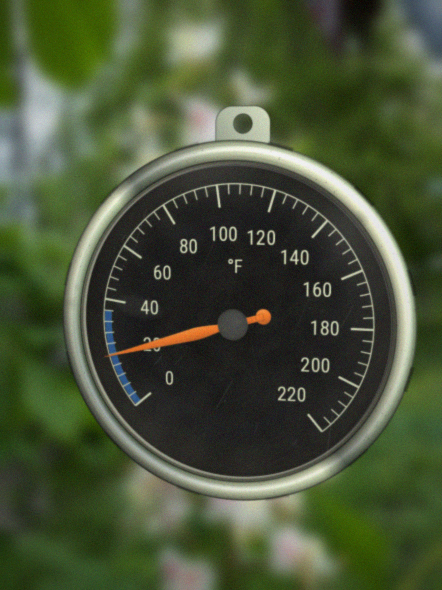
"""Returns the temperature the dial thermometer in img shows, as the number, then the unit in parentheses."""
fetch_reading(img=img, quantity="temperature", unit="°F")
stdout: 20 (°F)
